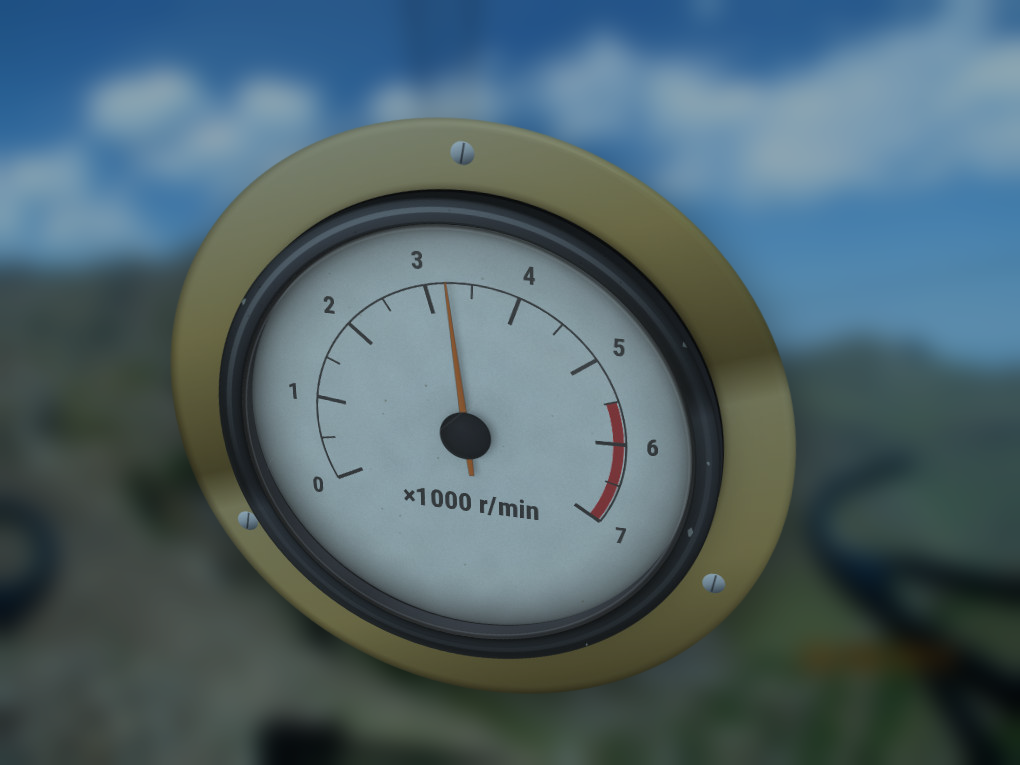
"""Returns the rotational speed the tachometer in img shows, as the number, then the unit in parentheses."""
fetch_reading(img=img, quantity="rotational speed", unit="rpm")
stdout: 3250 (rpm)
